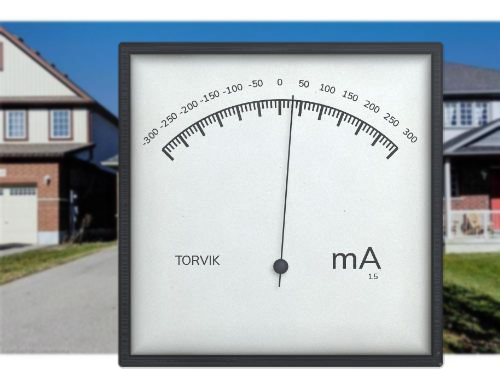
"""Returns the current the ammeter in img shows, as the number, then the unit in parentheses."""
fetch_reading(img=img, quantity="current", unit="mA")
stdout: 30 (mA)
